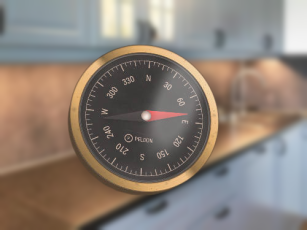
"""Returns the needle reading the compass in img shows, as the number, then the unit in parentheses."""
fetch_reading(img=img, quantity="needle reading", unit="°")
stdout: 80 (°)
